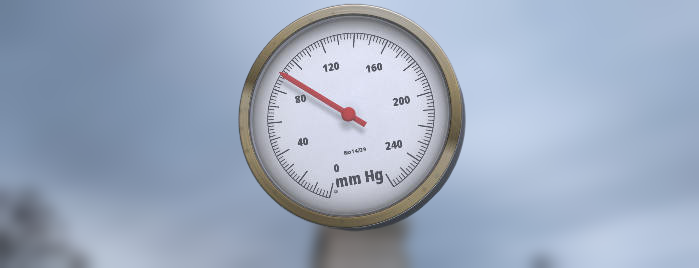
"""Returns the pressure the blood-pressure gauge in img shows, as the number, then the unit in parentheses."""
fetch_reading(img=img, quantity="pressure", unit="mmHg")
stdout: 90 (mmHg)
